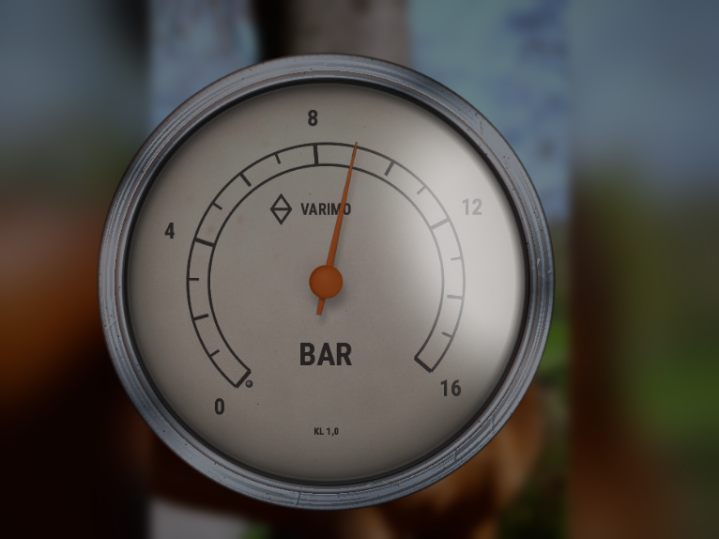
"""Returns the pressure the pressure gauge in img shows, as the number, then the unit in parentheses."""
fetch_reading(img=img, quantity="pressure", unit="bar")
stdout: 9 (bar)
